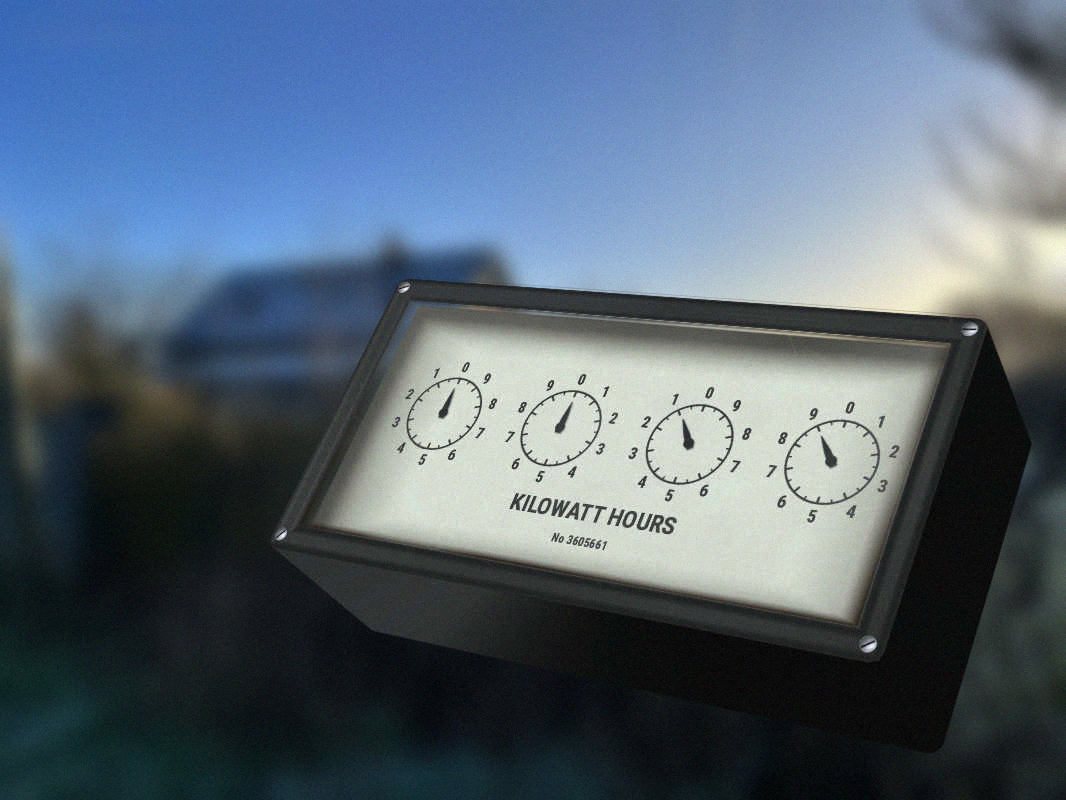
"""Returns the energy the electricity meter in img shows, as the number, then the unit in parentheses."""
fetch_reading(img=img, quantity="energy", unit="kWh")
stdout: 9 (kWh)
